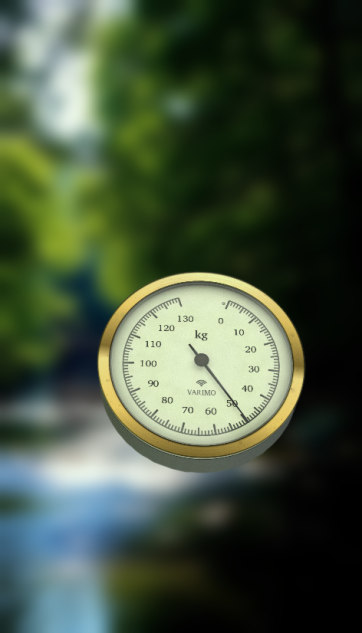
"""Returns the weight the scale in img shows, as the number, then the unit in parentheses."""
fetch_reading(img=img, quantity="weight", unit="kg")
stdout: 50 (kg)
